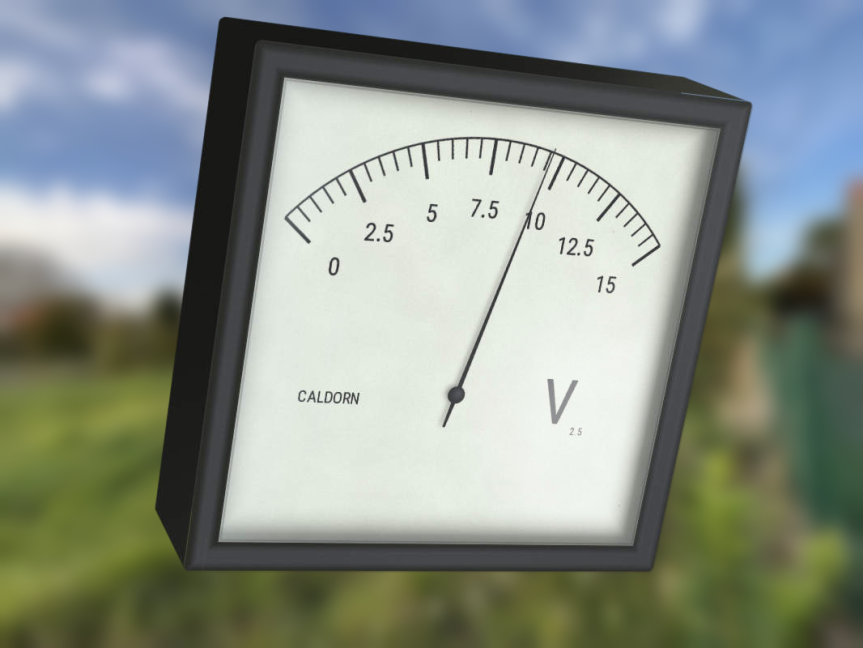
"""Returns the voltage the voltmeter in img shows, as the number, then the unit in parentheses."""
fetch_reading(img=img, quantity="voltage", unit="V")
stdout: 9.5 (V)
